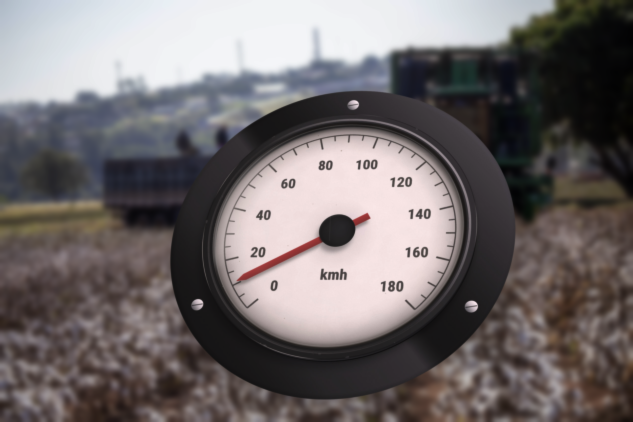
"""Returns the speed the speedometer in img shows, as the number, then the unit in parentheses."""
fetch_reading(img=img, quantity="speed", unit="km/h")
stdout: 10 (km/h)
